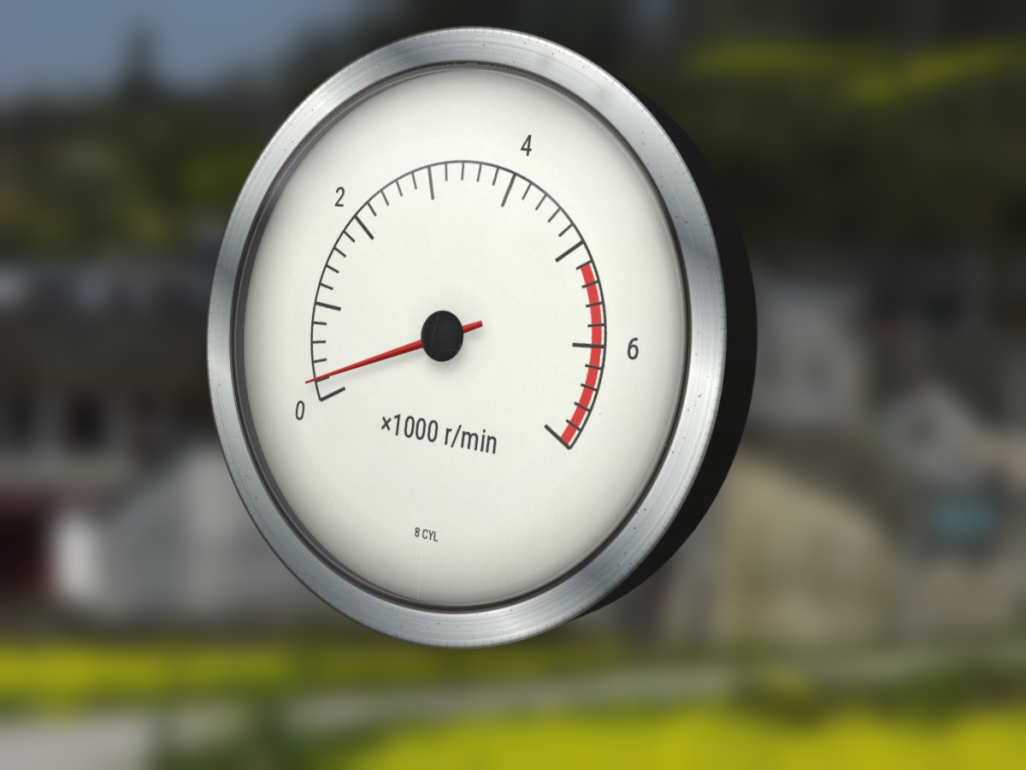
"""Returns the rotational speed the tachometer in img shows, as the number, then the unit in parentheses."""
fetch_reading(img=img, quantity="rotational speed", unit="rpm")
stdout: 200 (rpm)
